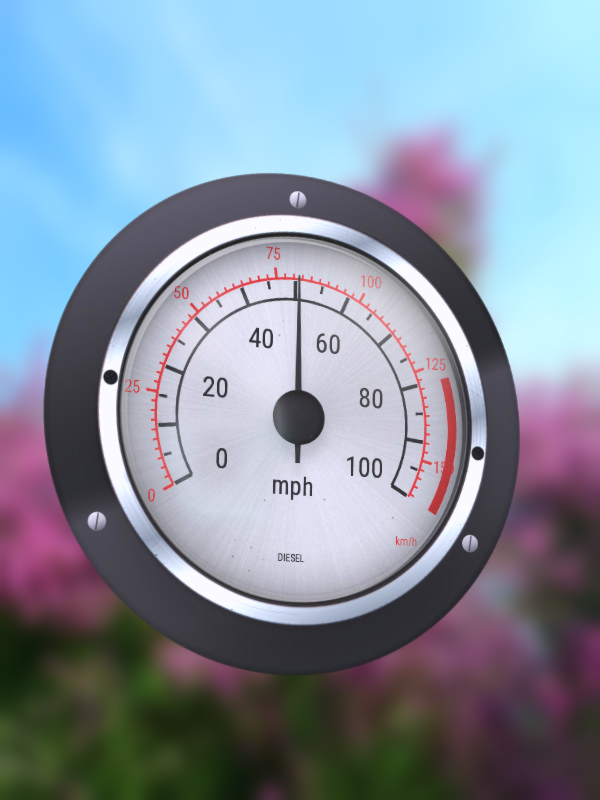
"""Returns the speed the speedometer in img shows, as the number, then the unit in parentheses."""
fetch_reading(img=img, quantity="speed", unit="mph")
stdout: 50 (mph)
